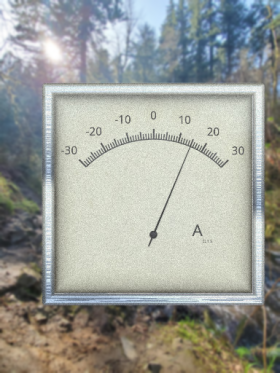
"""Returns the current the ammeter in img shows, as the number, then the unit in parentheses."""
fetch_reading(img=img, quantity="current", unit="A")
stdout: 15 (A)
